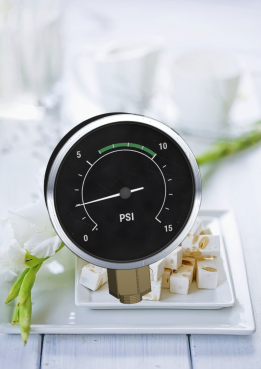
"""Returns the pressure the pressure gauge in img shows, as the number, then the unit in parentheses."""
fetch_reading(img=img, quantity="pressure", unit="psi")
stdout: 2 (psi)
